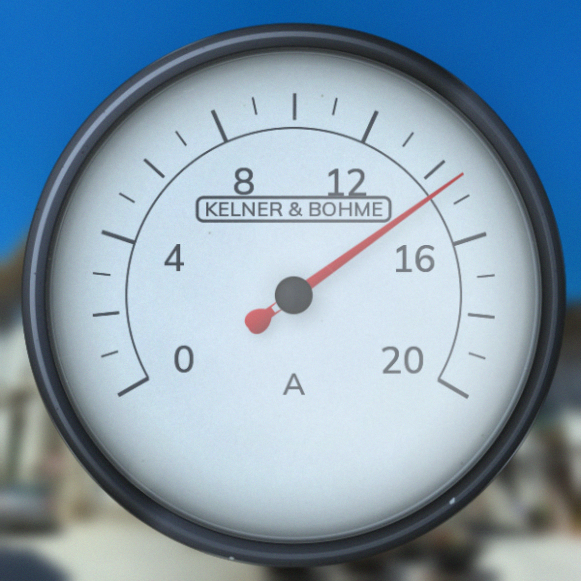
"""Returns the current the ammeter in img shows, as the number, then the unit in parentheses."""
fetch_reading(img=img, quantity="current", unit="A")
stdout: 14.5 (A)
